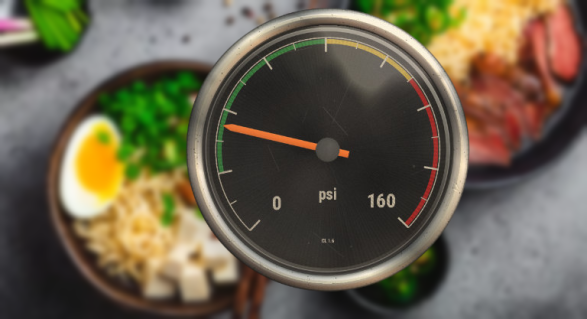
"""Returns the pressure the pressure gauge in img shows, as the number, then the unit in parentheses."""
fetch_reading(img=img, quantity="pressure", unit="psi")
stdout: 35 (psi)
